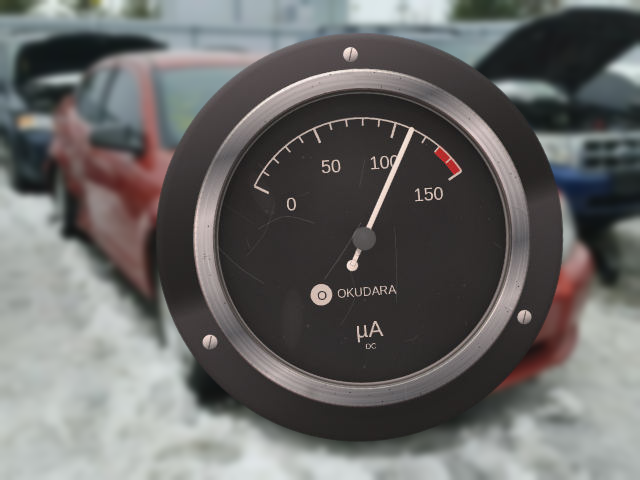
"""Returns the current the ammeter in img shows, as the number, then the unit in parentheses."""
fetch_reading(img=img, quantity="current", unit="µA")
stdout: 110 (µA)
